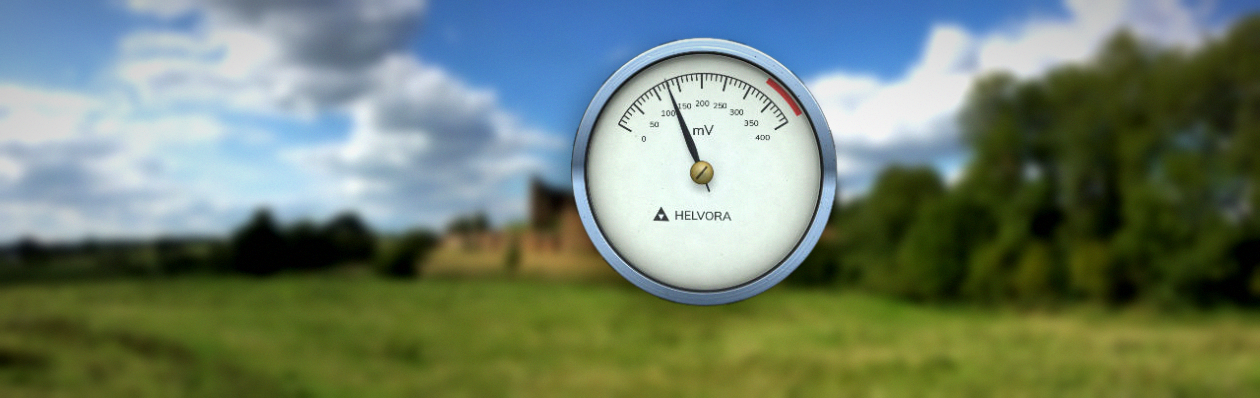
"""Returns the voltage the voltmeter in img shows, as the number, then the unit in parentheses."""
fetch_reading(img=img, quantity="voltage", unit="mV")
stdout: 130 (mV)
